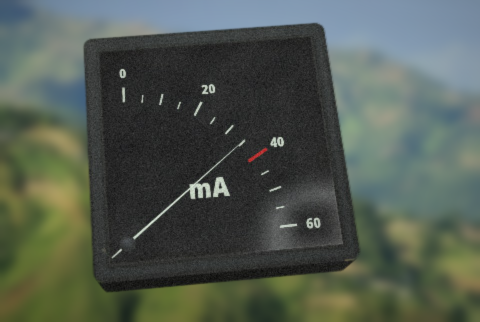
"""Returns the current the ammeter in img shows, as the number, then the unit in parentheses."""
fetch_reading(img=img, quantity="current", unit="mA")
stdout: 35 (mA)
